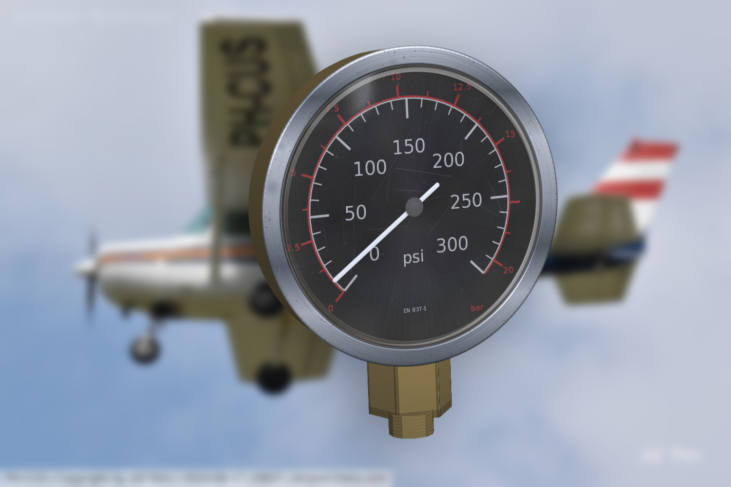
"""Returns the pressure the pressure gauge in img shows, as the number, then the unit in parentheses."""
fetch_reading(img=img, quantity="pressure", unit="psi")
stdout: 10 (psi)
